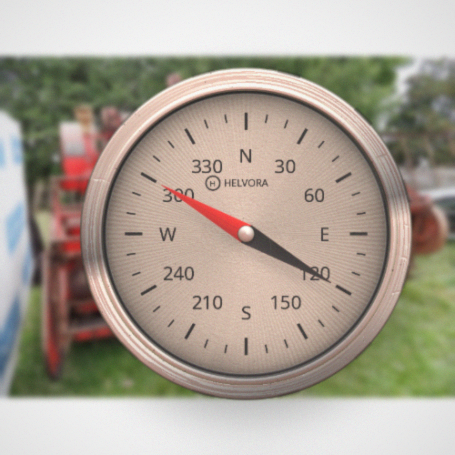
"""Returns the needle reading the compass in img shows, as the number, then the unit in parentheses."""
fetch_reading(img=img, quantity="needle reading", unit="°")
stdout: 300 (°)
